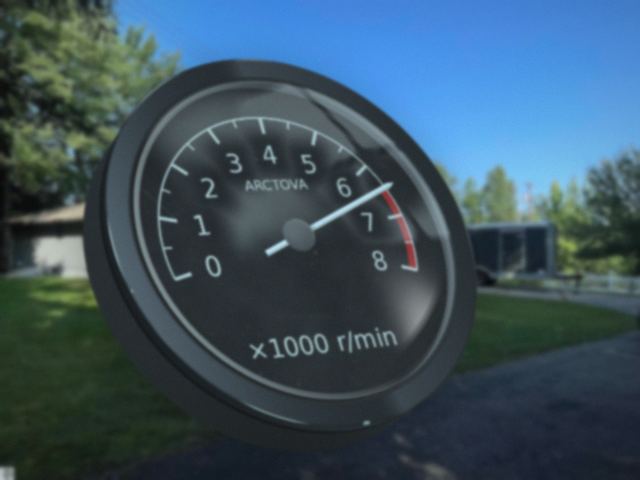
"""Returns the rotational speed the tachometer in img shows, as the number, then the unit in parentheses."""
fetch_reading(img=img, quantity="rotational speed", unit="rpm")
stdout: 6500 (rpm)
